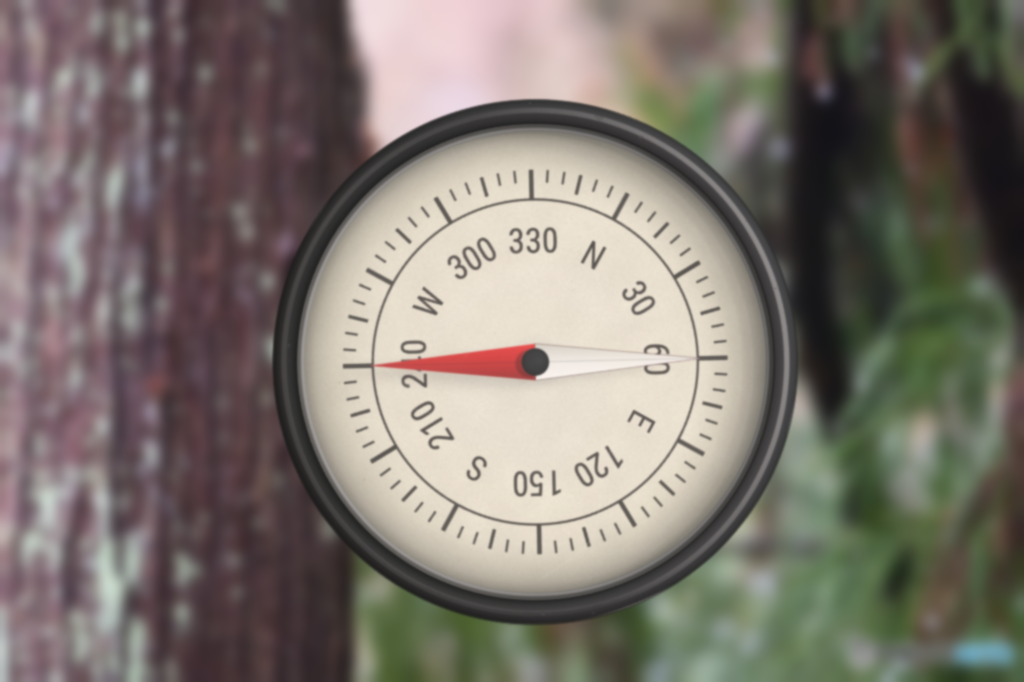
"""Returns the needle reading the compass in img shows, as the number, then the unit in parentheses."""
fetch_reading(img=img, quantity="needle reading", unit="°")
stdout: 240 (°)
